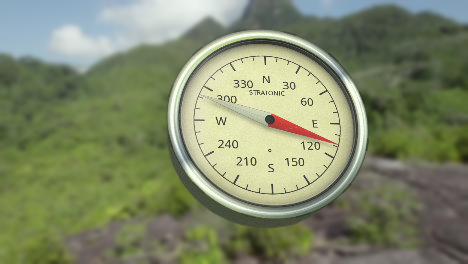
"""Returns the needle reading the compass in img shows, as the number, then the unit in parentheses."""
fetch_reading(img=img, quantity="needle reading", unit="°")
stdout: 110 (°)
